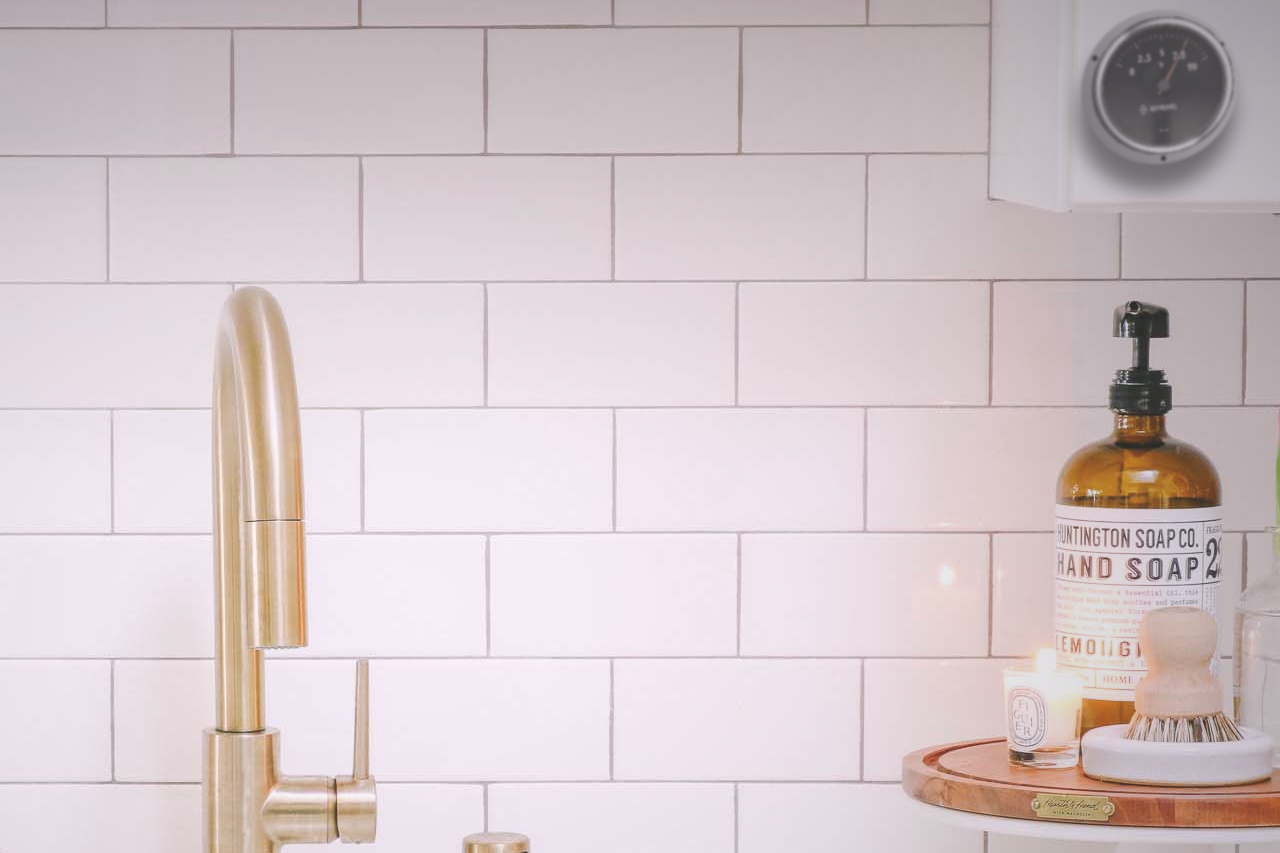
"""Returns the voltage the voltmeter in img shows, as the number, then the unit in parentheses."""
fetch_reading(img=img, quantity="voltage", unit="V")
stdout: 7.5 (V)
